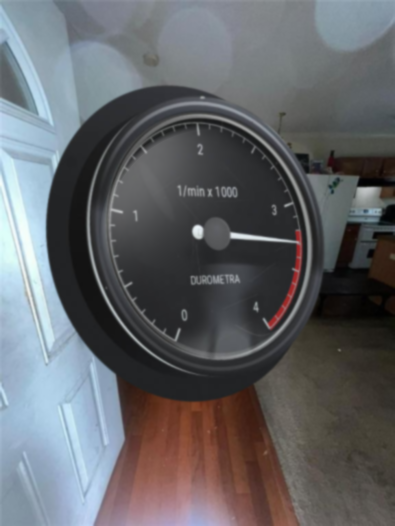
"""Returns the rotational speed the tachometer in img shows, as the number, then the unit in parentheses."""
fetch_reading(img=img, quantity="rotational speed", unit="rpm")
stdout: 3300 (rpm)
